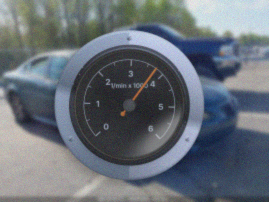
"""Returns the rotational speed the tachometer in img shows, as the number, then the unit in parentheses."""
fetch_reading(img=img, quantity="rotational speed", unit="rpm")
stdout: 3750 (rpm)
